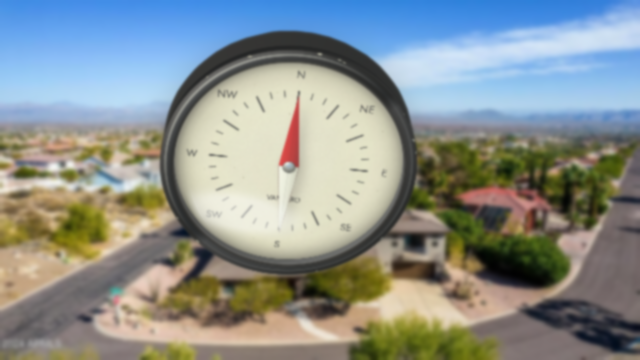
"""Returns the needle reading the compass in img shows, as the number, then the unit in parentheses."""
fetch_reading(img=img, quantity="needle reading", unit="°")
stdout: 0 (°)
